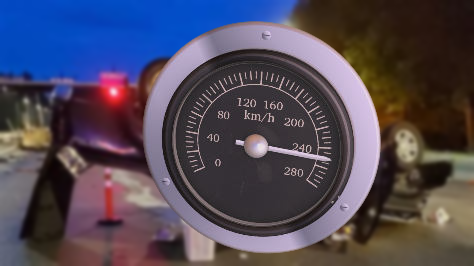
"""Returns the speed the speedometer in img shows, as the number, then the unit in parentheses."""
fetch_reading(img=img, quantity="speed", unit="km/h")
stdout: 250 (km/h)
